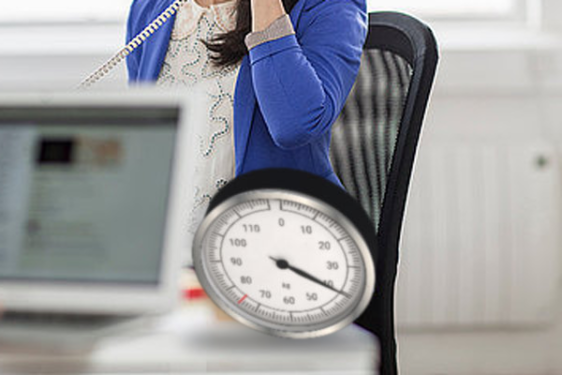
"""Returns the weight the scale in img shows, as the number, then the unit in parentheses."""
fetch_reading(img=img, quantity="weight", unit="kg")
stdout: 40 (kg)
